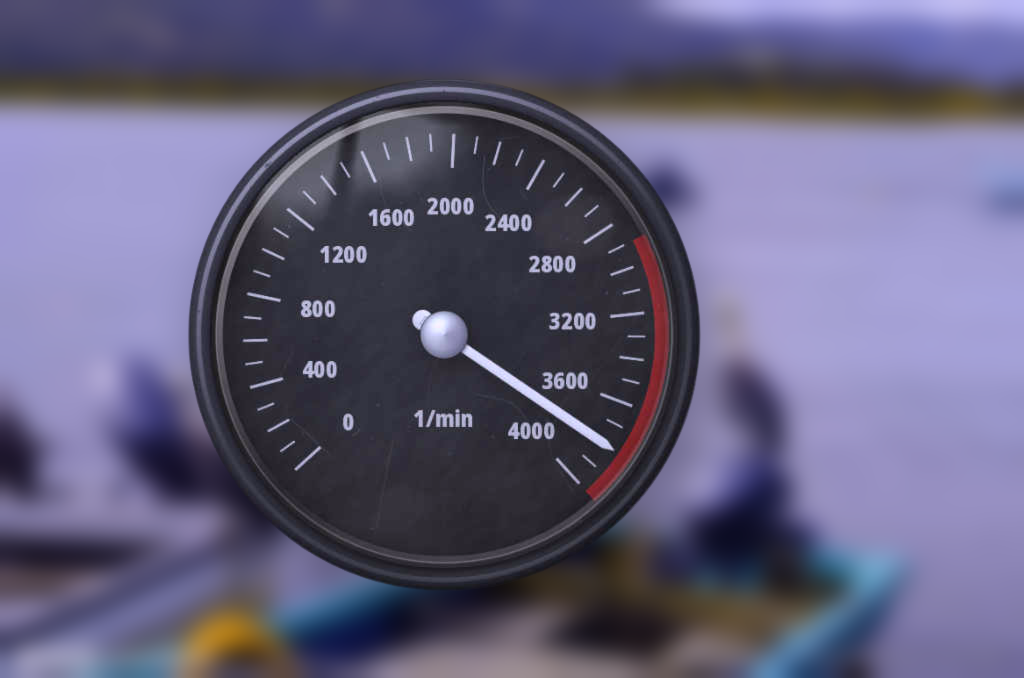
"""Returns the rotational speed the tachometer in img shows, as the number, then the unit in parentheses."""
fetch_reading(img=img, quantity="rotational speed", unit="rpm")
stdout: 3800 (rpm)
